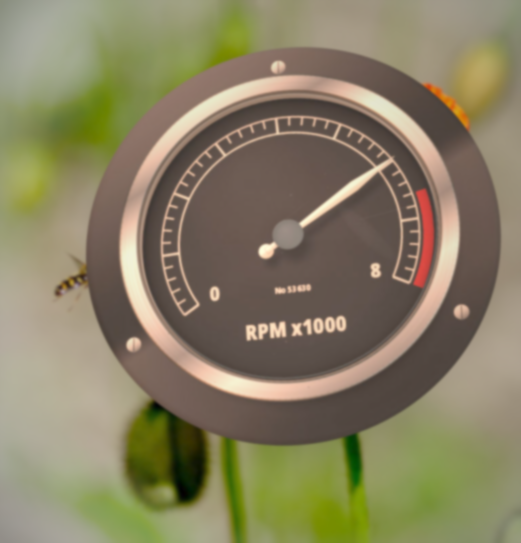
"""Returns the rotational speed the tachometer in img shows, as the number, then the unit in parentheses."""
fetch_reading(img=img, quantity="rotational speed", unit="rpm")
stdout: 6000 (rpm)
